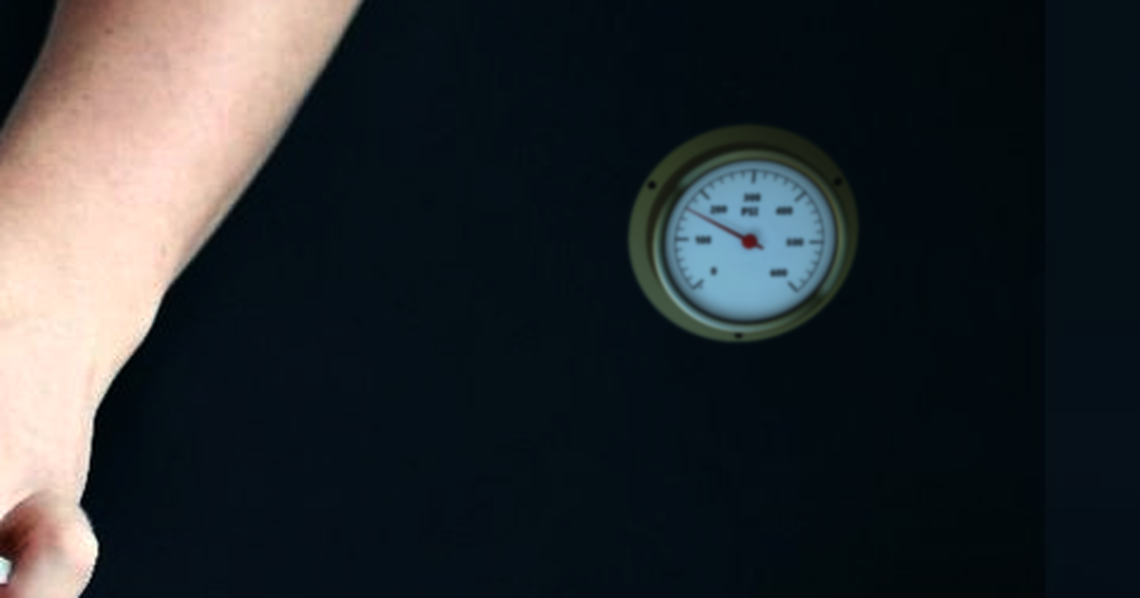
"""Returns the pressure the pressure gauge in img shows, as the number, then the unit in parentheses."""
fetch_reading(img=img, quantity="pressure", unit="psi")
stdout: 160 (psi)
